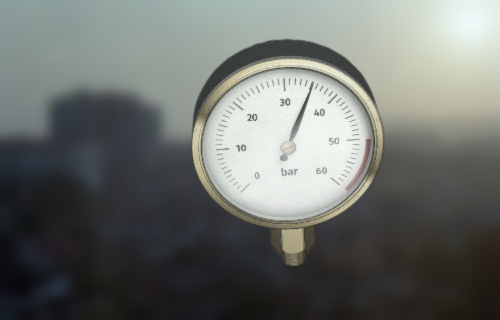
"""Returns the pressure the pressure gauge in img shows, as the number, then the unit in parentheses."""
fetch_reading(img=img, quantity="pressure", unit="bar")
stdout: 35 (bar)
